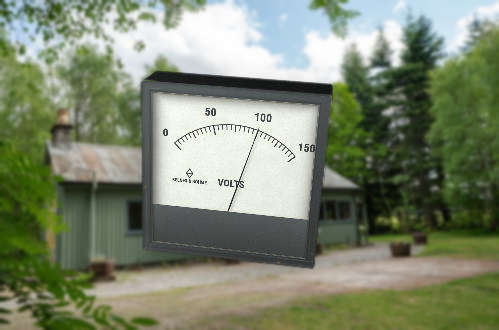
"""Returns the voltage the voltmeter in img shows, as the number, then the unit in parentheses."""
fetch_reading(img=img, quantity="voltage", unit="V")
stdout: 100 (V)
